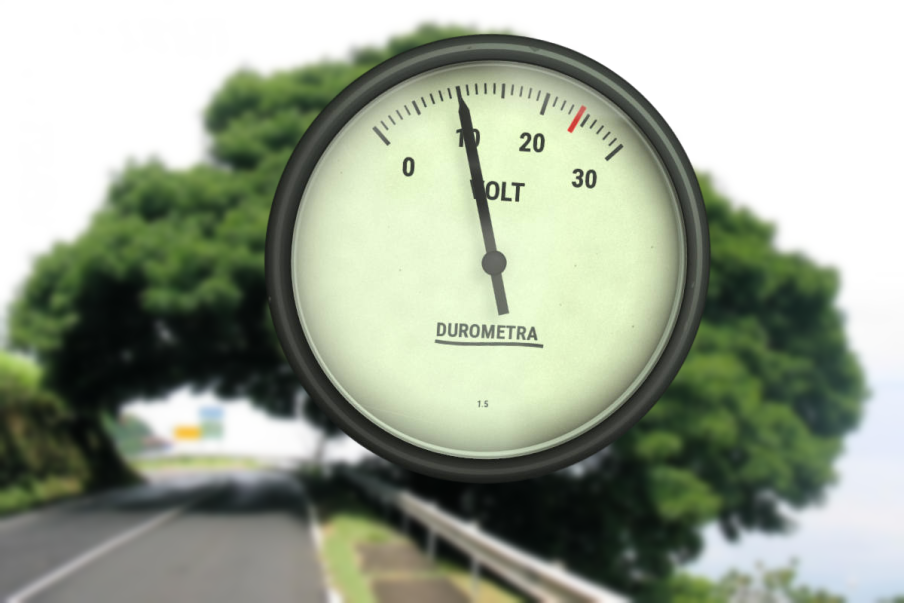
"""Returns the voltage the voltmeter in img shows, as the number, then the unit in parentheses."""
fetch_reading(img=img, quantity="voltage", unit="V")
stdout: 10 (V)
